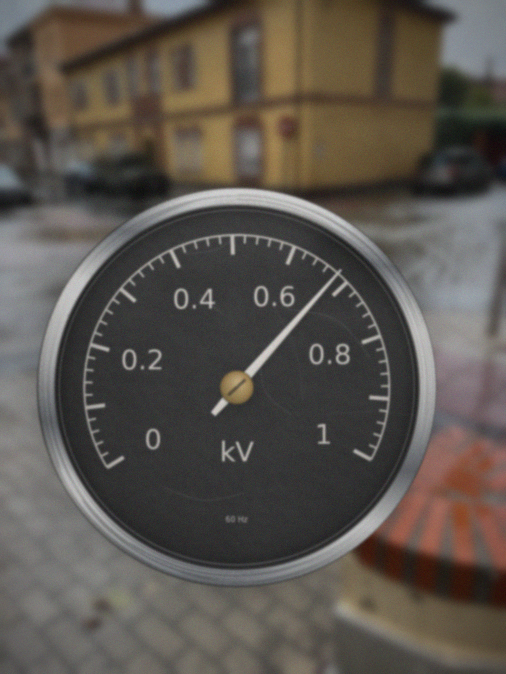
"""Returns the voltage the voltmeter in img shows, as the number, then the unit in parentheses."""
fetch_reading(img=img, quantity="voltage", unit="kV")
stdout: 0.68 (kV)
